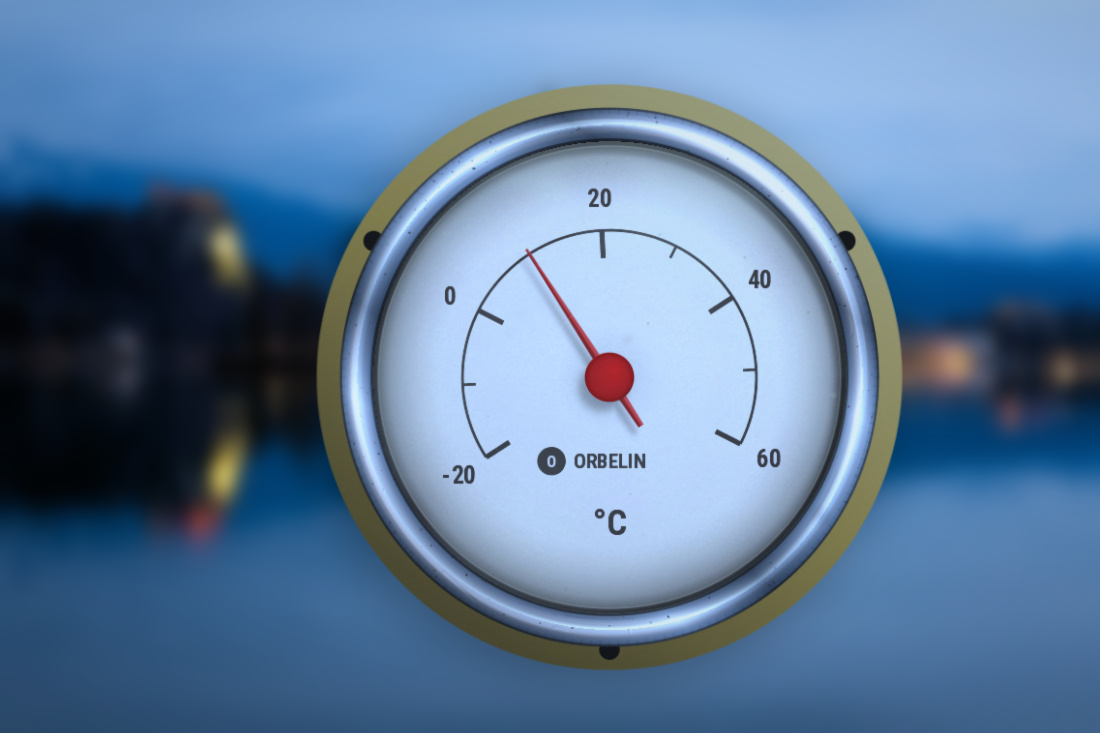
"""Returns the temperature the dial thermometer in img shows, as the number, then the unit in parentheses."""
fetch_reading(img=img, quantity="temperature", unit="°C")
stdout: 10 (°C)
